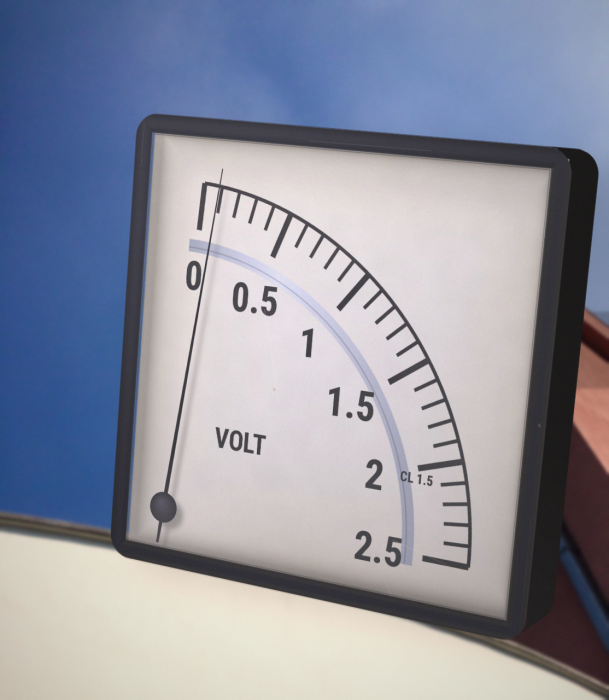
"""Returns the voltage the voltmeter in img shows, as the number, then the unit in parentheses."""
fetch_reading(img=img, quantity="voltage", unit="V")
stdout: 0.1 (V)
